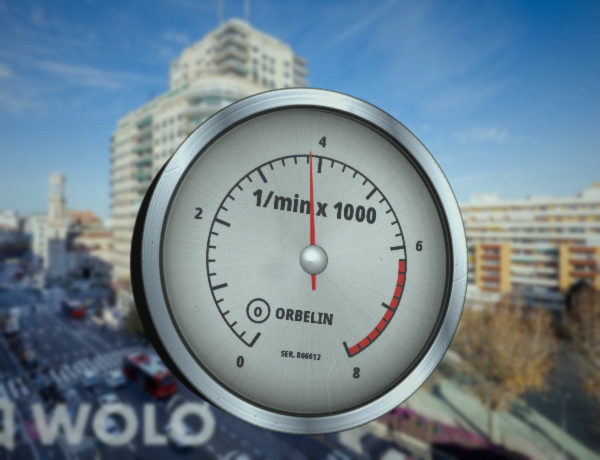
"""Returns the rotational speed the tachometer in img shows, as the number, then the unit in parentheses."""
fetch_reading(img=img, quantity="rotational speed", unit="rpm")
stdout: 3800 (rpm)
